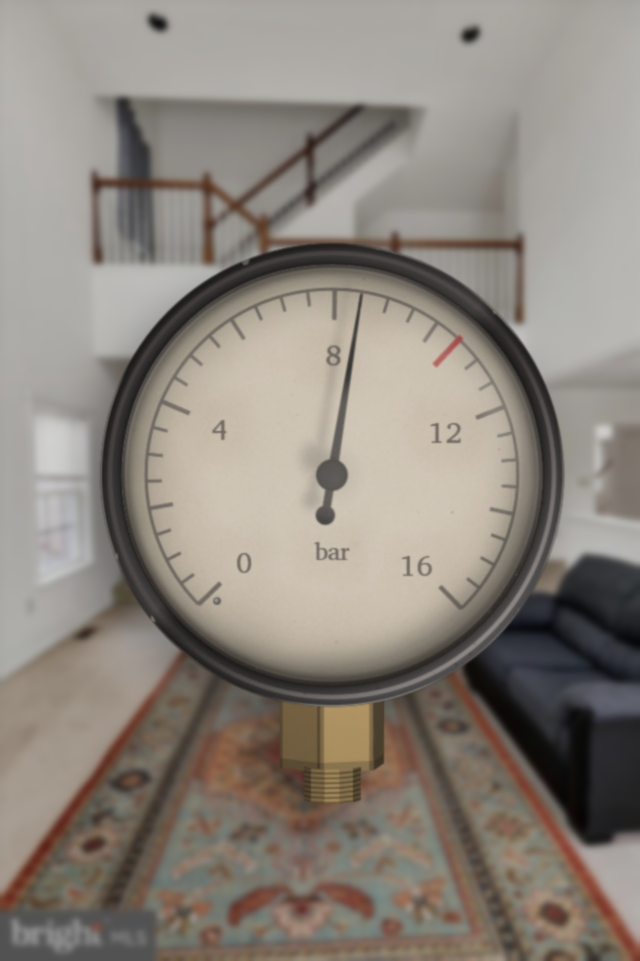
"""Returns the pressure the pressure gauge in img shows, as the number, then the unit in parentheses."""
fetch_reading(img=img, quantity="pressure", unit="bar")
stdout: 8.5 (bar)
